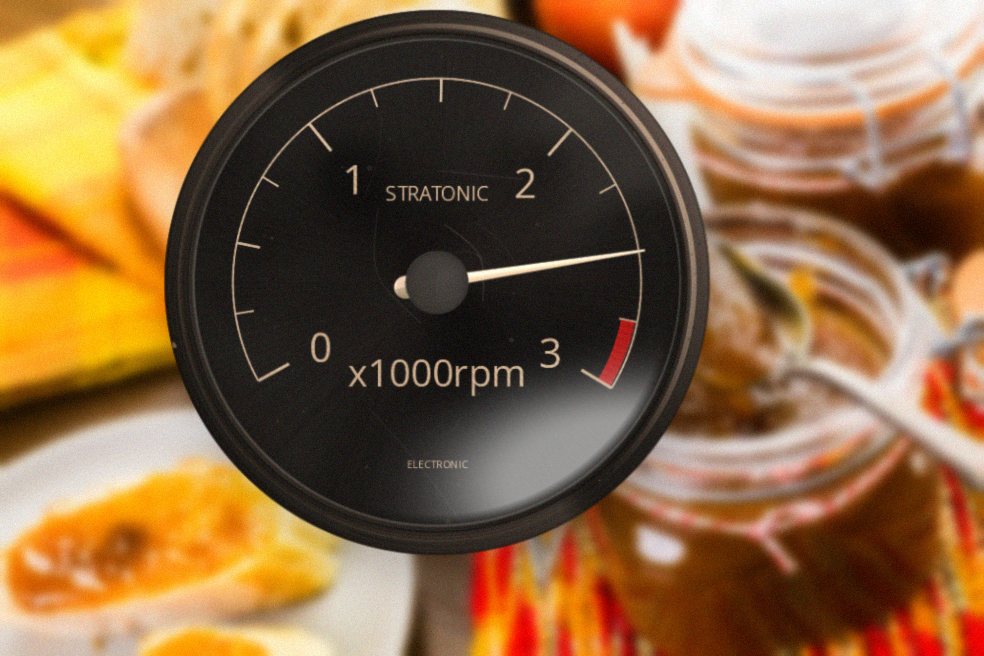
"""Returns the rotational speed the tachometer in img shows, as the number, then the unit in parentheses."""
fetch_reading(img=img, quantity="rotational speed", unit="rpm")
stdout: 2500 (rpm)
